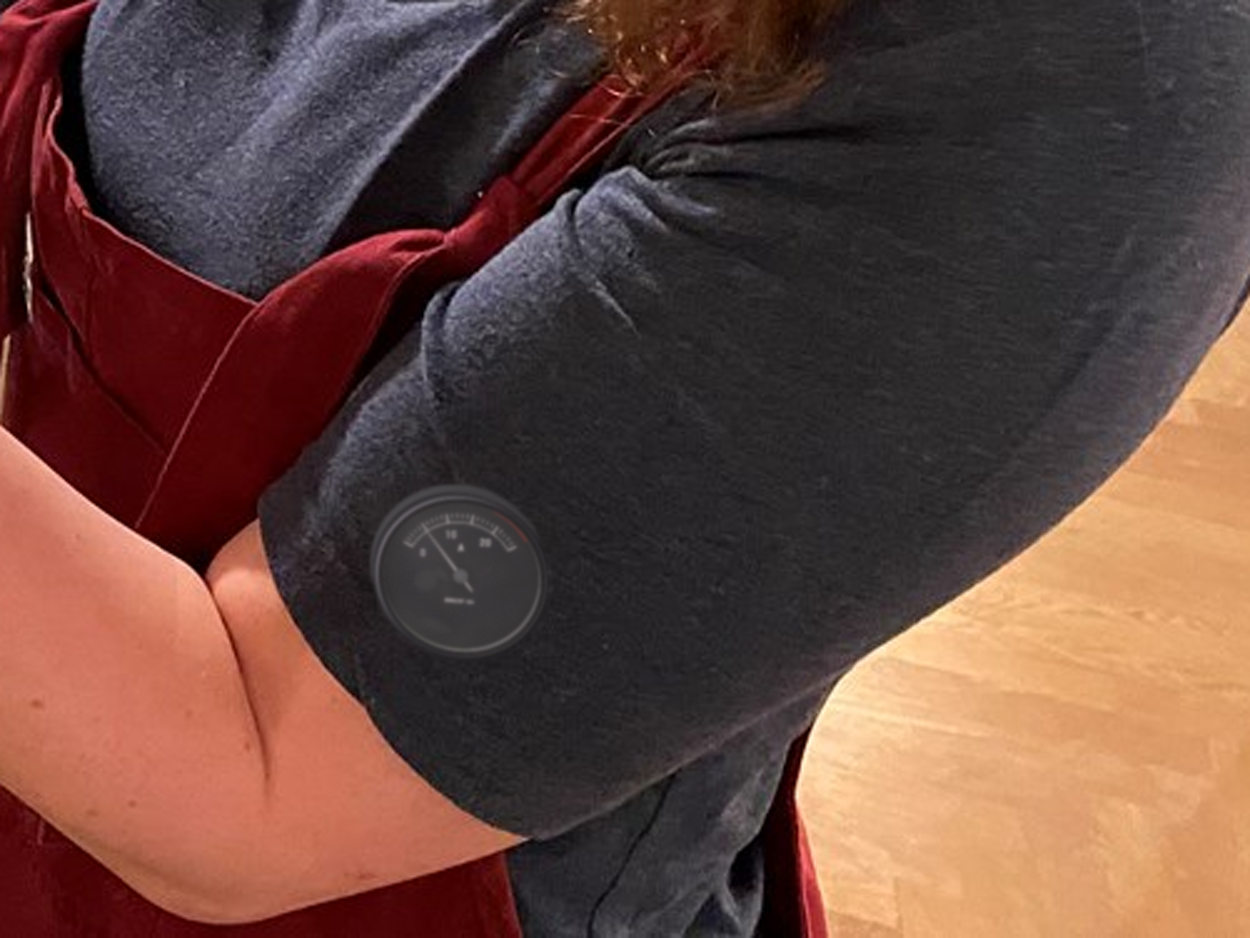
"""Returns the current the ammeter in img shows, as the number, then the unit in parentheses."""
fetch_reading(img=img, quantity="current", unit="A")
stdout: 5 (A)
